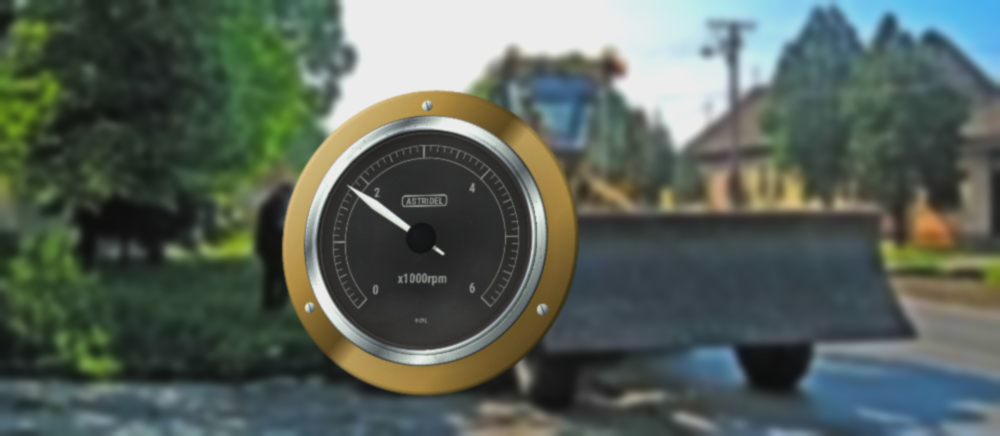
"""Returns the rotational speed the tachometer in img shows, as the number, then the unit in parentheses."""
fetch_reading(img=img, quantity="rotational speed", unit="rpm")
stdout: 1800 (rpm)
